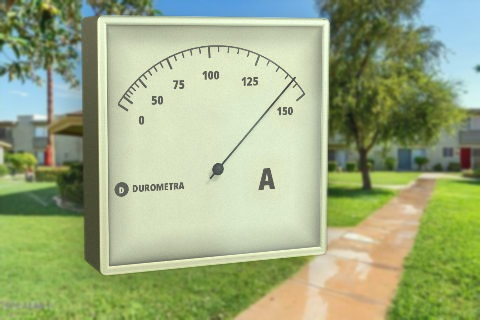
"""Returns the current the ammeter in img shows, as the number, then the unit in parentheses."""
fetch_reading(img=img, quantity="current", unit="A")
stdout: 142.5 (A)
